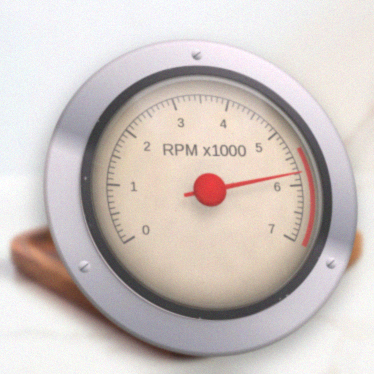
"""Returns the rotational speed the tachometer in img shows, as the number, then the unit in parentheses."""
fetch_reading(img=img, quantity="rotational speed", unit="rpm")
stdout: 5800 (rpm)
